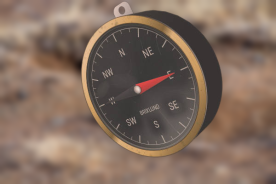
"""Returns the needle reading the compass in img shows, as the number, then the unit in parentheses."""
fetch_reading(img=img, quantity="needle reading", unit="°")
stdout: 90 (°)
